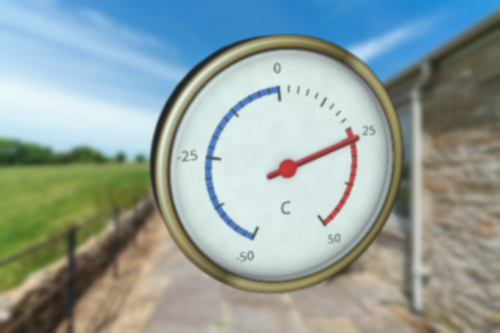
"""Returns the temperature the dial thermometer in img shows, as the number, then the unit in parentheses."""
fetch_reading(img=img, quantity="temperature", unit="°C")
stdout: 25 (°C)
